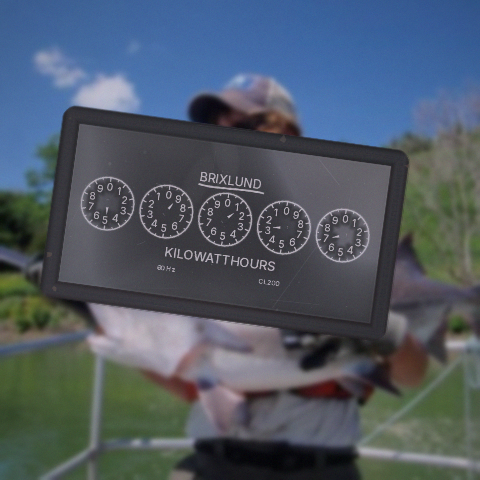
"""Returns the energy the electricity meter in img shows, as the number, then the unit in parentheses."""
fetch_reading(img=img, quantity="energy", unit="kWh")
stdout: 49127 (kWh)
